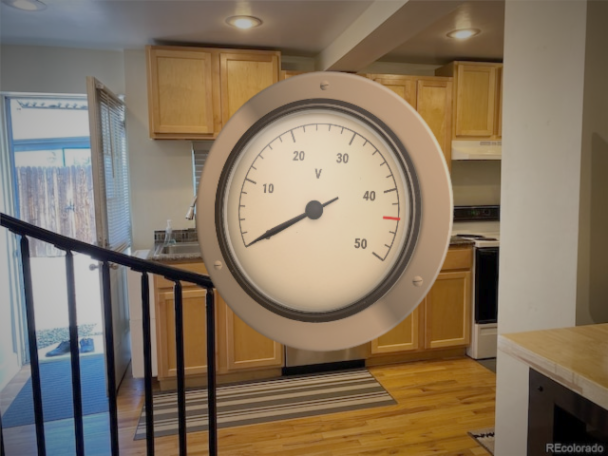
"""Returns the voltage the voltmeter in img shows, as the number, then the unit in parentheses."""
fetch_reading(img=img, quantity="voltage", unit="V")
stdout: 0 (V)
